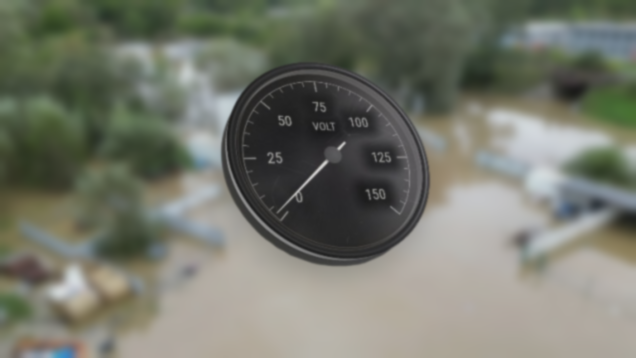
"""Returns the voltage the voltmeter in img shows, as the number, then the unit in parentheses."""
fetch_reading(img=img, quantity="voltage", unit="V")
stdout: 2.5 (V)
